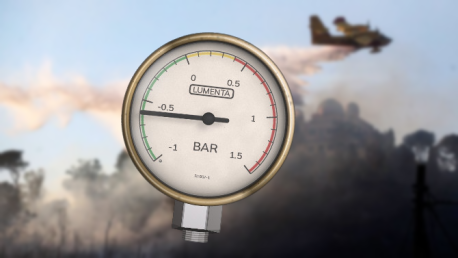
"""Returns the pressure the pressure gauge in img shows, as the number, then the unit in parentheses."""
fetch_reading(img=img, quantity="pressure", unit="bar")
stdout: -0.6 (bar)
